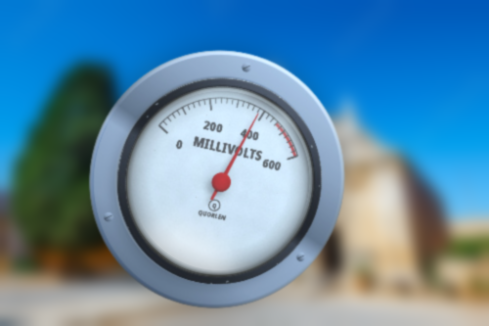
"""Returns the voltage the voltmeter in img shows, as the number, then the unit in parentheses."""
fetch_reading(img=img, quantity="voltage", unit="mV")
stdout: 380 (mV)
